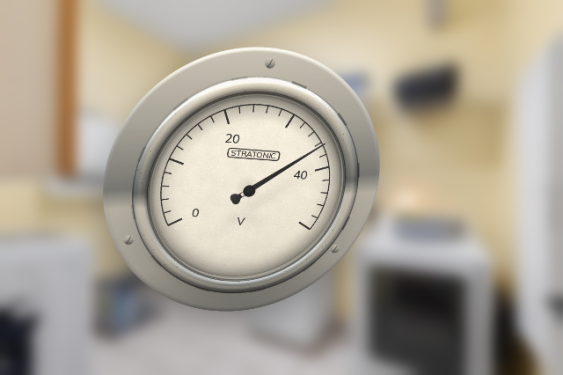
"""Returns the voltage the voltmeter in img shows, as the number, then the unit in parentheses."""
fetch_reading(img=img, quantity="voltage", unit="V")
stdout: 36 (V)
